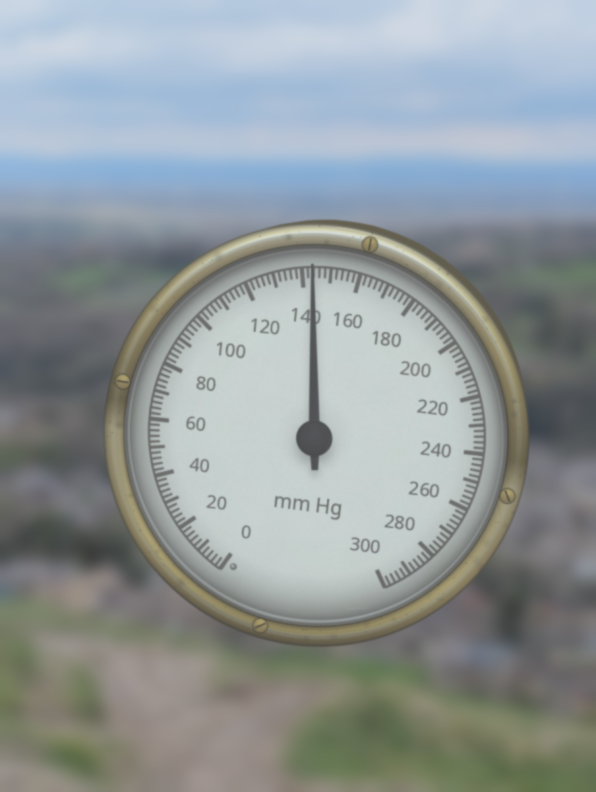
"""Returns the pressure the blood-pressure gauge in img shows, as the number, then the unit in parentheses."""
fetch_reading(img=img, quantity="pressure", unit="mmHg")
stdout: 144 (mmHg)
